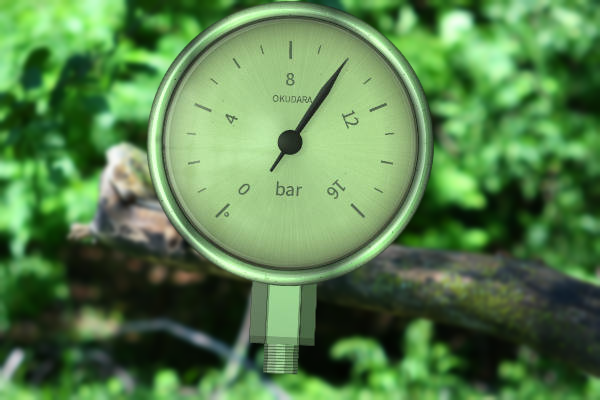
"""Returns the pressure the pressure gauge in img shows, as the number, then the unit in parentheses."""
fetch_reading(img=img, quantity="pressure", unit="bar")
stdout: 10 (bar)
